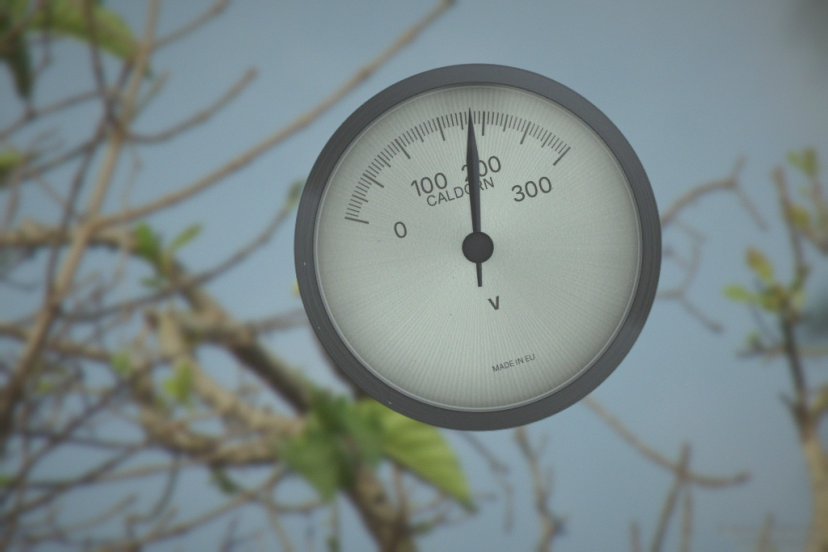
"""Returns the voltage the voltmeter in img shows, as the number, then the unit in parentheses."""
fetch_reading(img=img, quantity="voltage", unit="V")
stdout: 185 (V)
